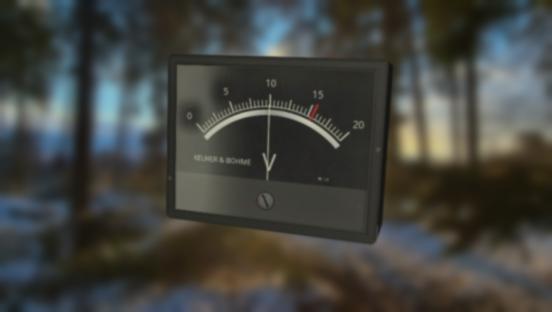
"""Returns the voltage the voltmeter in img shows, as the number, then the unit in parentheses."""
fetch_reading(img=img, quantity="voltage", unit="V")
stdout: 10 (V)
